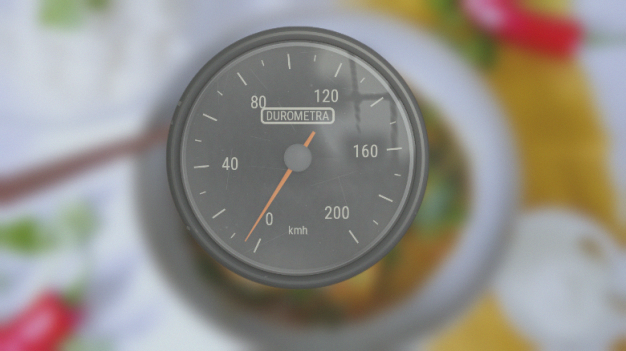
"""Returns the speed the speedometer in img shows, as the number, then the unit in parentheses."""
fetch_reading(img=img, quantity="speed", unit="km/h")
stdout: 5 (km/h)
